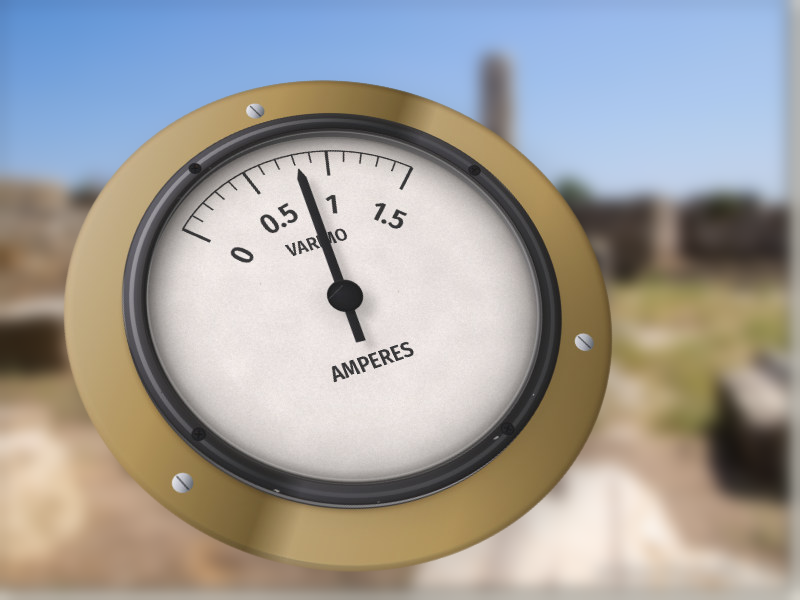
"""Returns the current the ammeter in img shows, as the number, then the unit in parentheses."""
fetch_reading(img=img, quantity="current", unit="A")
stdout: 0.8 (A)
